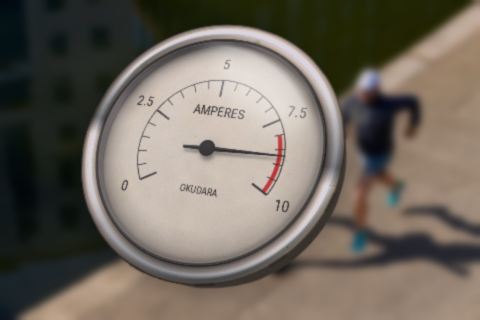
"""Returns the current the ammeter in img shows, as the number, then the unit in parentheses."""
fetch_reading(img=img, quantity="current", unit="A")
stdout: 8.75 (A)
